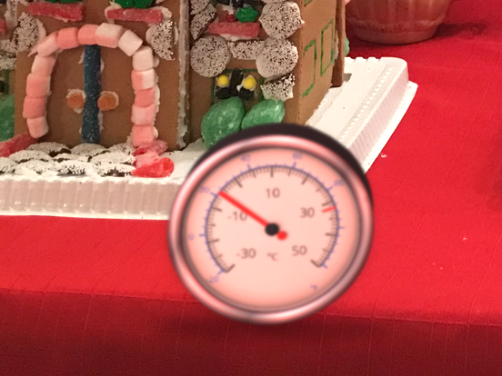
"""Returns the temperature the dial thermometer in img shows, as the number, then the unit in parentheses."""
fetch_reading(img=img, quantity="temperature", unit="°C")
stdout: -5 (°C)
